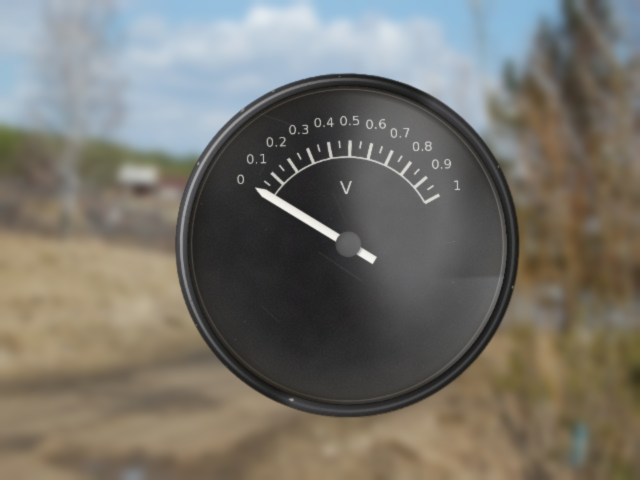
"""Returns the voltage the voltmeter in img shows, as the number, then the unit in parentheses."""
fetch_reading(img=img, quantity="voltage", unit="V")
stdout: 0 (V)
